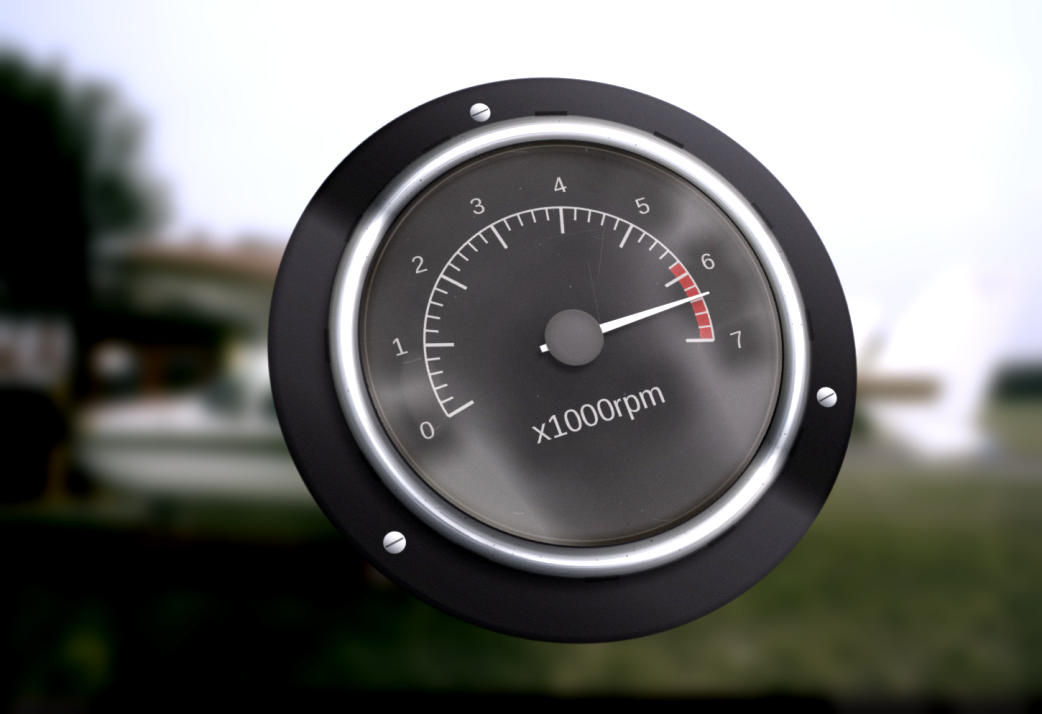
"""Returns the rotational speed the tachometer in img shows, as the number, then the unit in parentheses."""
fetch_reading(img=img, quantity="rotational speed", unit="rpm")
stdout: 6400 (rpm)
